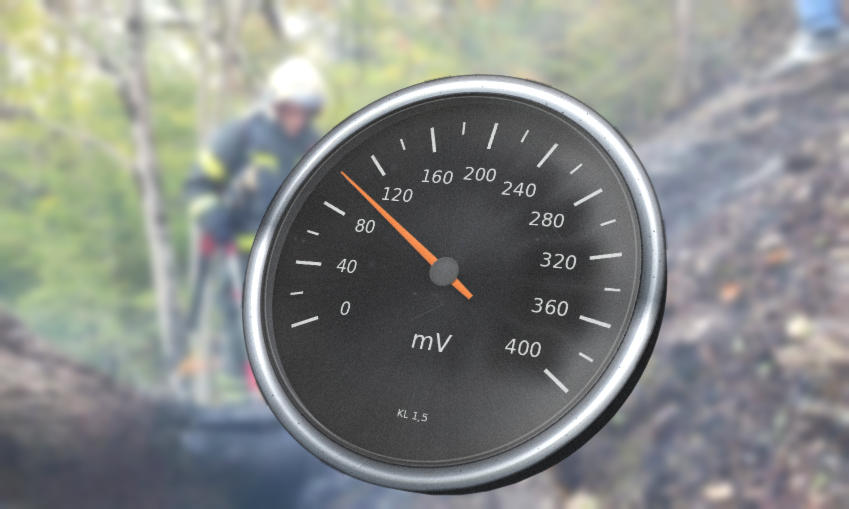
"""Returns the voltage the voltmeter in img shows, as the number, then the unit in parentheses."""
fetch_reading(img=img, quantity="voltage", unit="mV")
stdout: 100 (mV)
